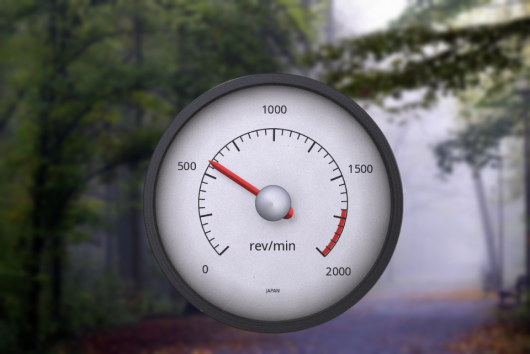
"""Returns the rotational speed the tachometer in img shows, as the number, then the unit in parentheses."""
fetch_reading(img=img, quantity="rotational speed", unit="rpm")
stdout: 575 (rpm)
